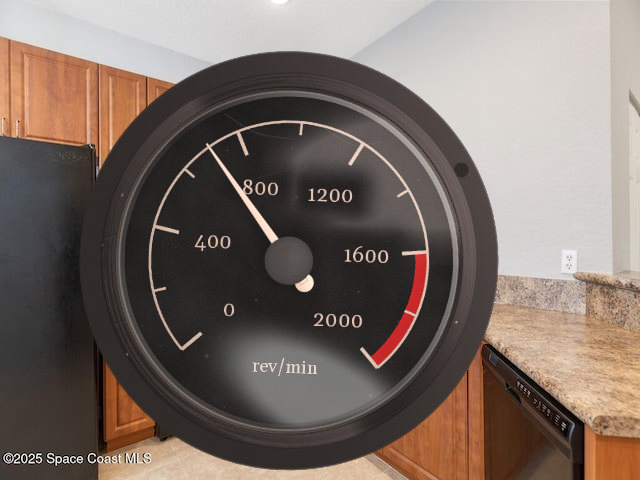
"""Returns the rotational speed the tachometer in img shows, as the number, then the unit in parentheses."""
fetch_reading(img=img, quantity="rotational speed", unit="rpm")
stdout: 700 (rpm)
